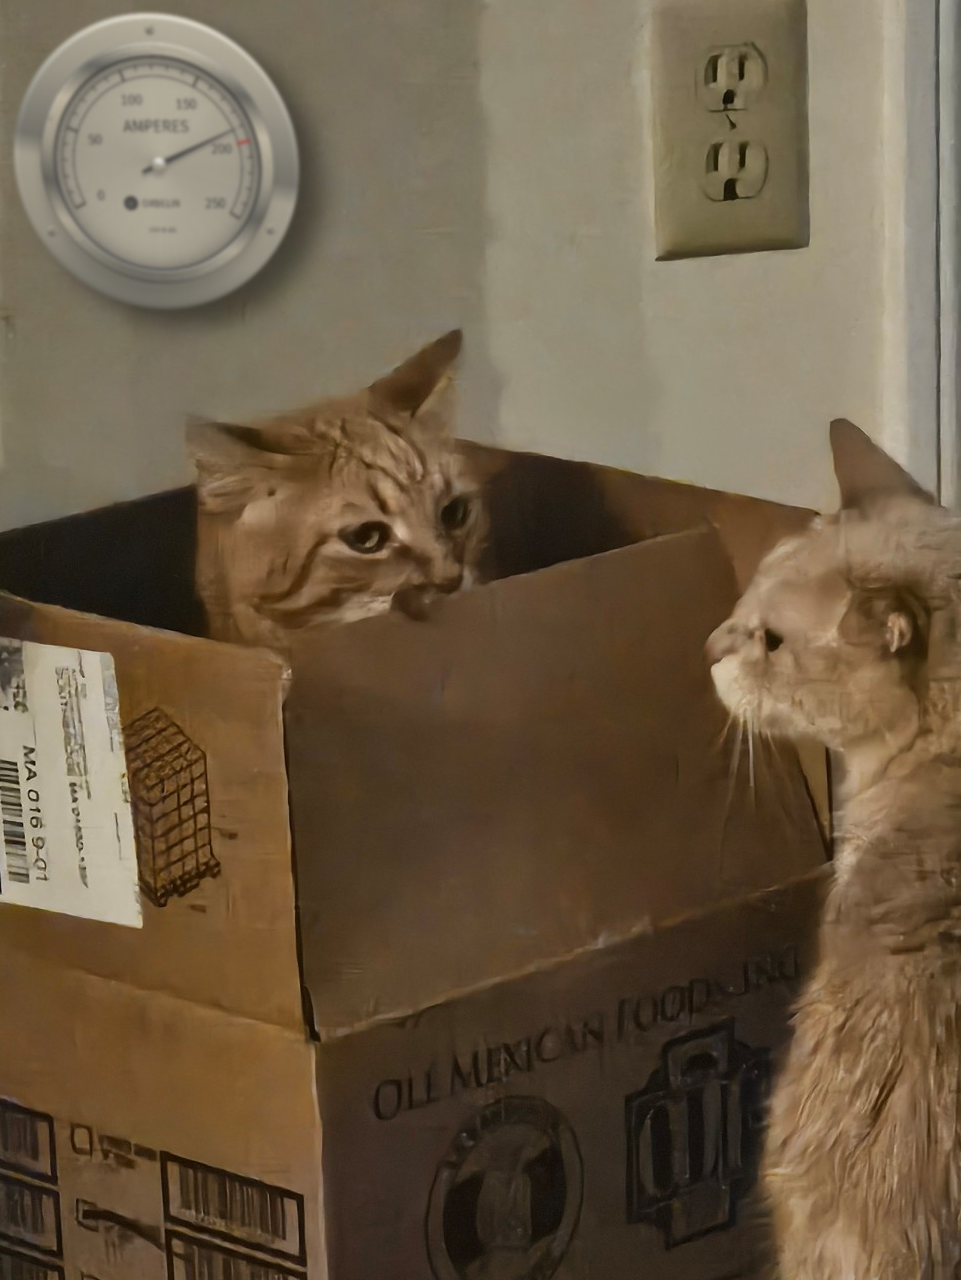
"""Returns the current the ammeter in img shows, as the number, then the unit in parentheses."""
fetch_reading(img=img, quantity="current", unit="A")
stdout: 190 (A)
